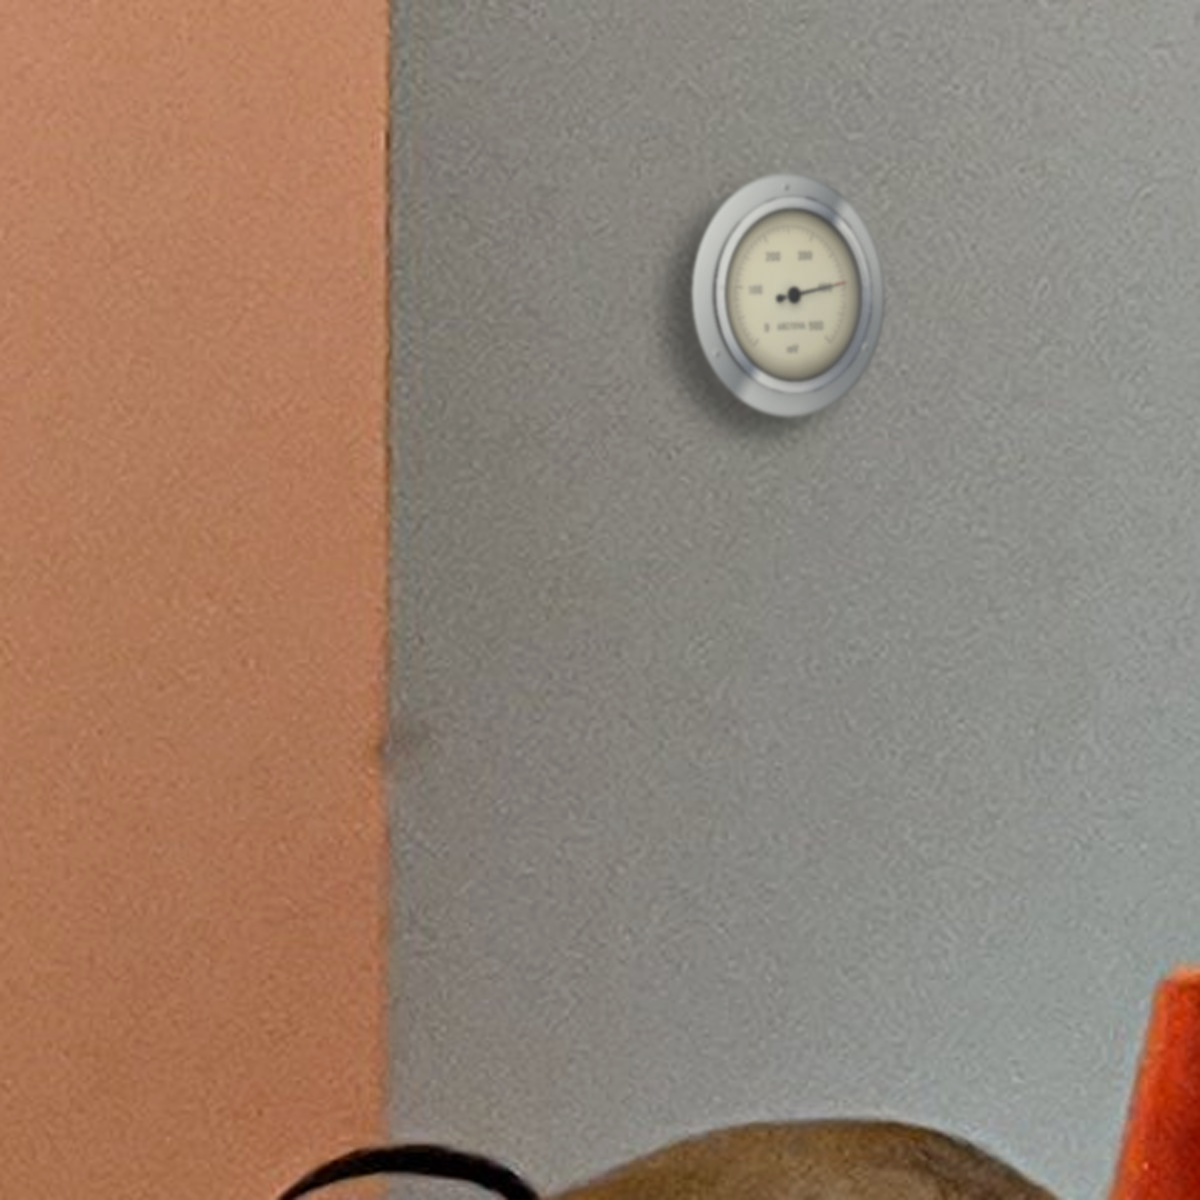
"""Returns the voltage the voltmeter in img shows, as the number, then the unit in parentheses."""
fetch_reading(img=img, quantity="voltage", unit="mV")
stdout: 400 (mV)
